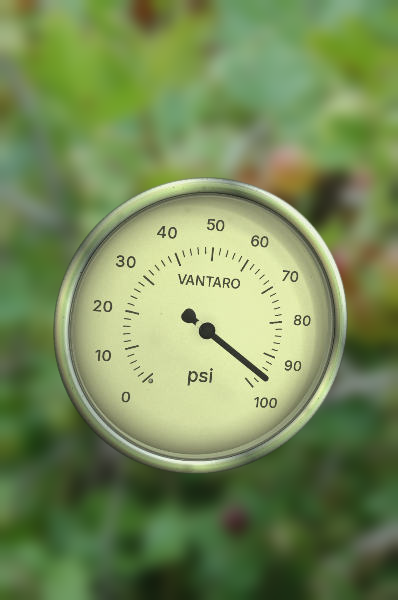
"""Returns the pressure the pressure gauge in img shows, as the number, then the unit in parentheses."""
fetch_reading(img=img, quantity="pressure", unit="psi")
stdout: 96 (psi)
